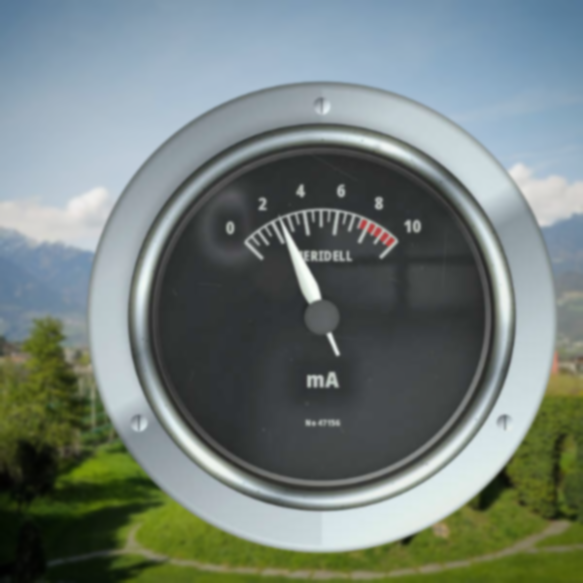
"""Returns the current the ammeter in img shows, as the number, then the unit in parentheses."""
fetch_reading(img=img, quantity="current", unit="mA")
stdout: 2.5 (mA)
